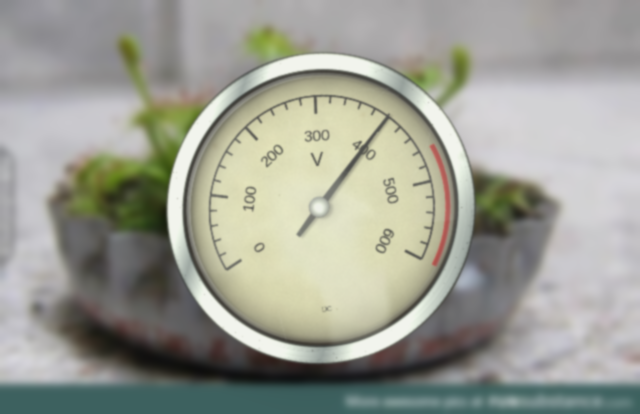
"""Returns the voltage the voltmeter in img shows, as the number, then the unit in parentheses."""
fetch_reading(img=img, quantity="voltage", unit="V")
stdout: 400 (V)
